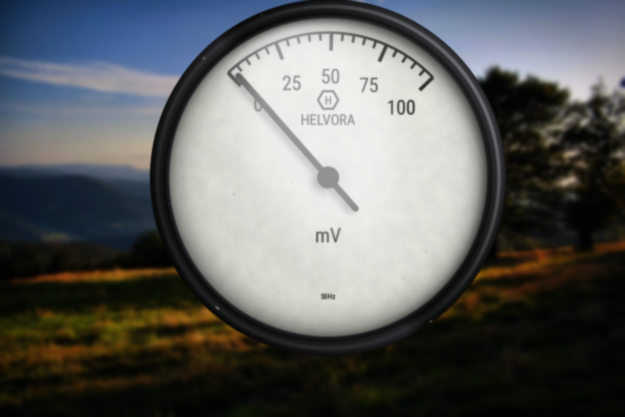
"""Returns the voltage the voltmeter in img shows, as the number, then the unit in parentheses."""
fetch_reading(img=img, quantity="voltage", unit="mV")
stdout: 2.5 (mV)
